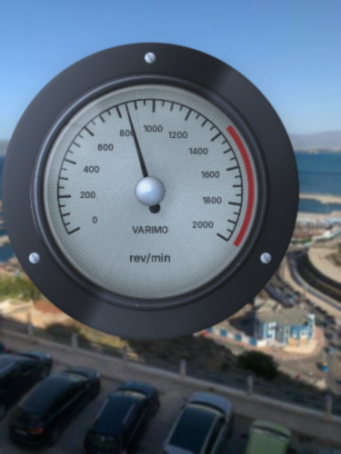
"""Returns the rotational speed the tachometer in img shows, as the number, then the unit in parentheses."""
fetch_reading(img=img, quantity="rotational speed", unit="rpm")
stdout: 850 (rpm)
